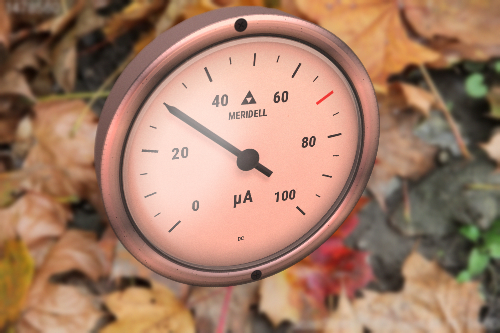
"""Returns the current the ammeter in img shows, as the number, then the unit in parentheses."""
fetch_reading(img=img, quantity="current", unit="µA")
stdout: 30 (µA)
